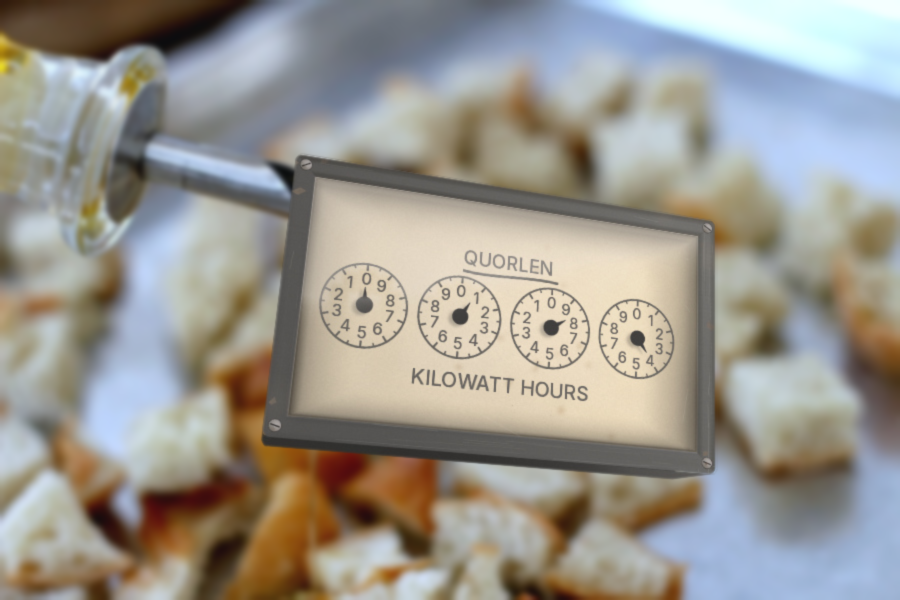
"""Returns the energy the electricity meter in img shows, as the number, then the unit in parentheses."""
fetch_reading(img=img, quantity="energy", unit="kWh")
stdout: 84 (kWh)
